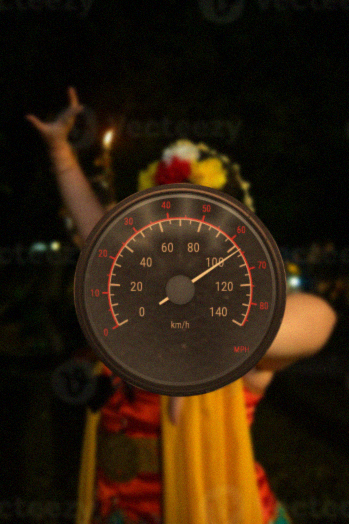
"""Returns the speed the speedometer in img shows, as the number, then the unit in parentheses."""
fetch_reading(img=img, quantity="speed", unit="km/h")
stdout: 102.5 (km/h)
